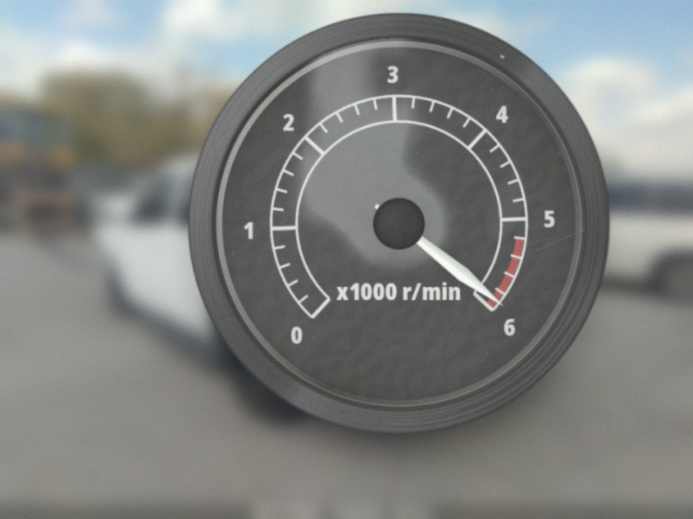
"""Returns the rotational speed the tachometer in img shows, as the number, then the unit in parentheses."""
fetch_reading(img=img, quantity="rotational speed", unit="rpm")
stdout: 5900 (rpm)
